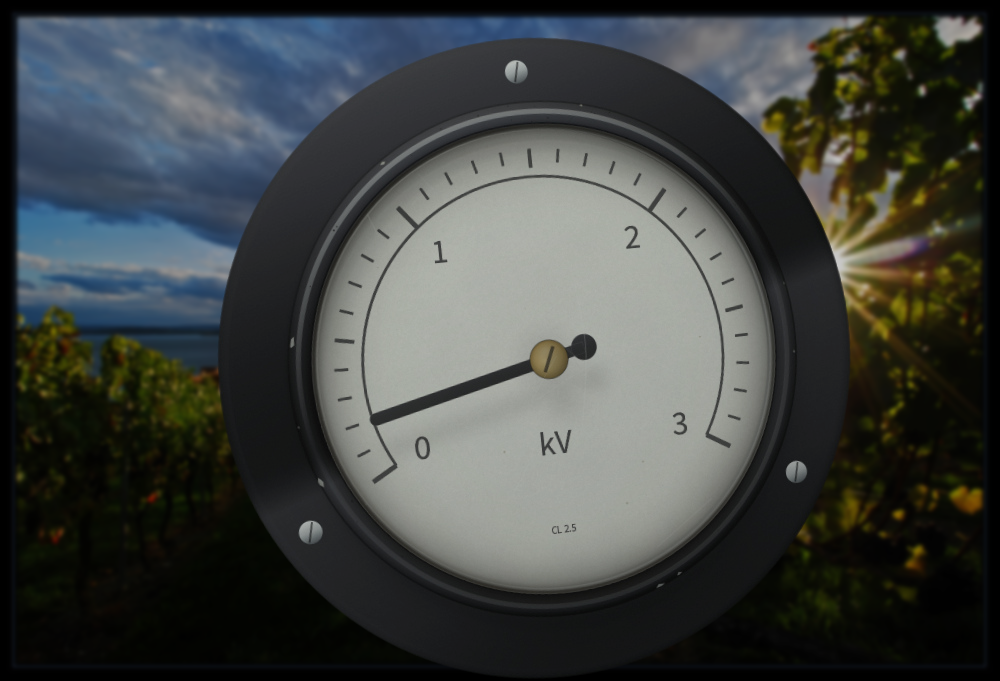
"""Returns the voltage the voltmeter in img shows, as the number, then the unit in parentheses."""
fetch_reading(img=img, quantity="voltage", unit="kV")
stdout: 0.2 (kV)
